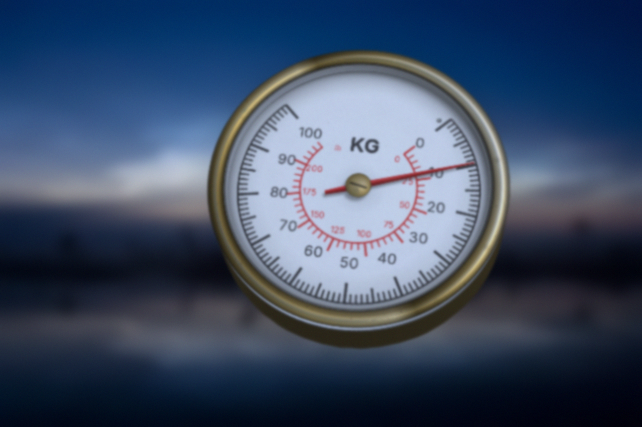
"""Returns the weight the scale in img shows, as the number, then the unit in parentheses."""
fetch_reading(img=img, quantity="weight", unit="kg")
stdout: 10 (kg)
